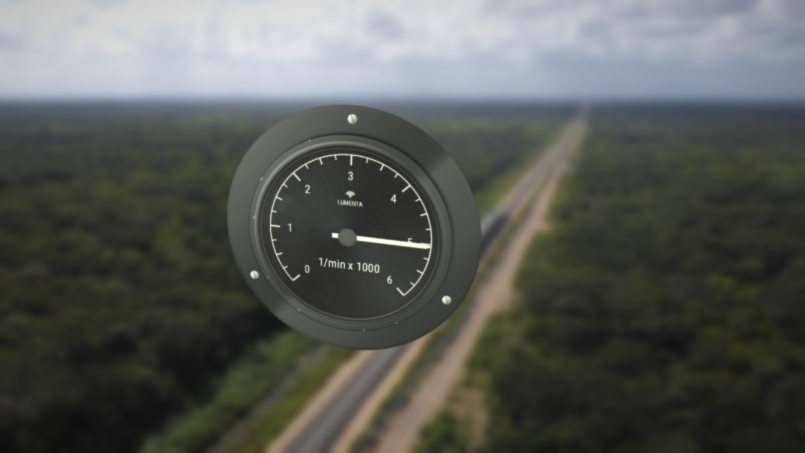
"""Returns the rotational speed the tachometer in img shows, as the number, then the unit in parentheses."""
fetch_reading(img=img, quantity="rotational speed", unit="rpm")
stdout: 5000 (rpm)
